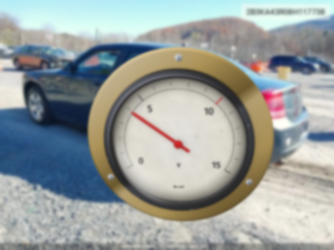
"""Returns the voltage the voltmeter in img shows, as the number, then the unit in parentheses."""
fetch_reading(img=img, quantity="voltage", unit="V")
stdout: 4 (V)
